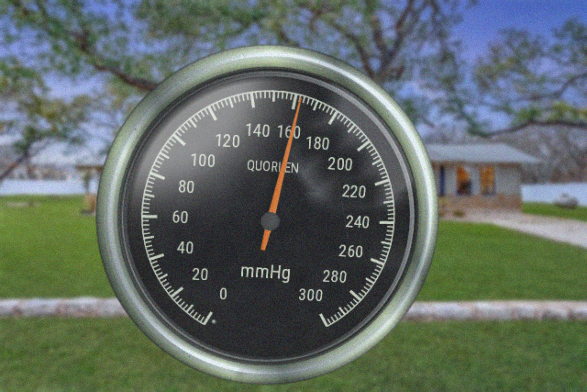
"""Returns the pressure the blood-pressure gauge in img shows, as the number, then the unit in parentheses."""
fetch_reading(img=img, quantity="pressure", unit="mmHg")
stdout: 162 (mmHg)
